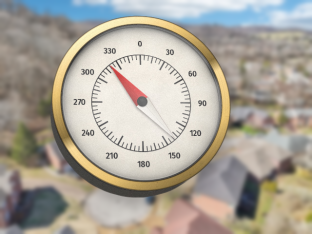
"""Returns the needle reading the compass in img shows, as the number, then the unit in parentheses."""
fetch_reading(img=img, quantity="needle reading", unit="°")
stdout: 320 (°)
